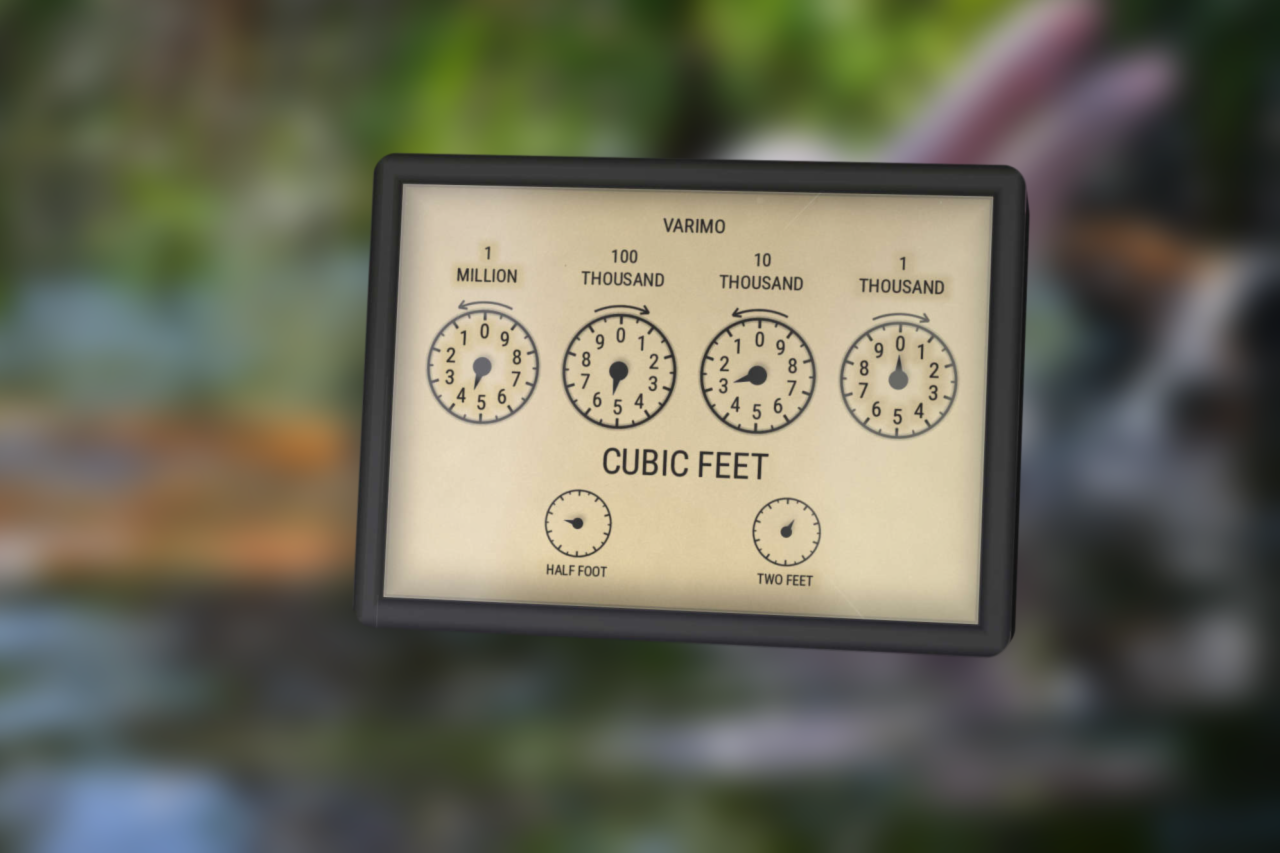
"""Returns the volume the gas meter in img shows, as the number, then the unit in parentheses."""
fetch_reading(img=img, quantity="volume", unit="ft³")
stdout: 453000 (ft³)
